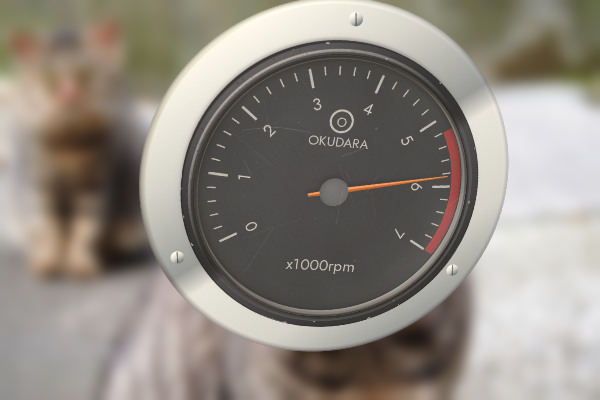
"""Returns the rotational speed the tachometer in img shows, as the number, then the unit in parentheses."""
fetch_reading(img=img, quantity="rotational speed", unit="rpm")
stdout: 5800 (rpm)
